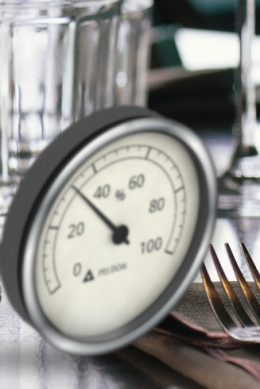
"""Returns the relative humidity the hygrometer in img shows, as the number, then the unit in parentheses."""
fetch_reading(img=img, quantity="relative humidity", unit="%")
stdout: 32 (%)
